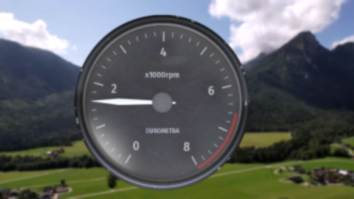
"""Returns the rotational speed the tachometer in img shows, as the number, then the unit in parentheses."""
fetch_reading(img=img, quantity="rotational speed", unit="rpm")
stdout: 1600 (rpm)
